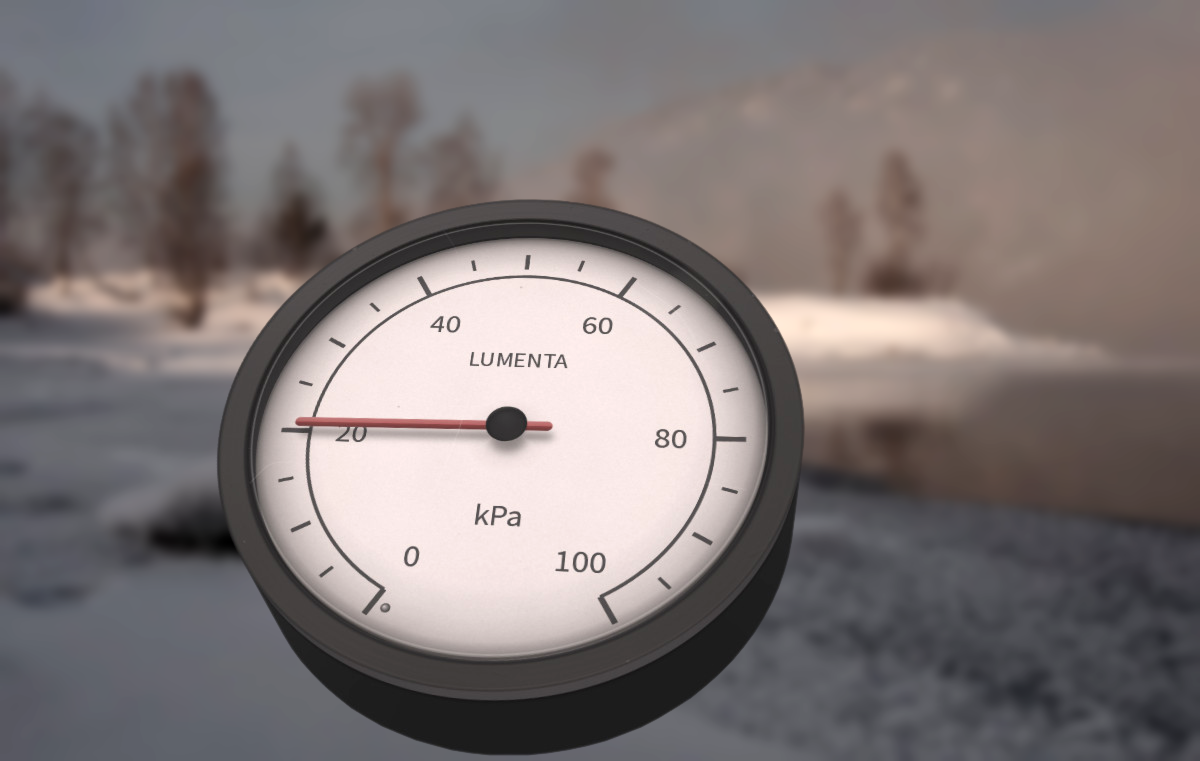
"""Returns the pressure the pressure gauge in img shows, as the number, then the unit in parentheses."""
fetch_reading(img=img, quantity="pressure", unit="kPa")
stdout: 20 (kPa)
